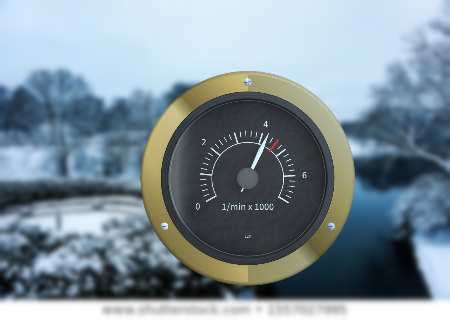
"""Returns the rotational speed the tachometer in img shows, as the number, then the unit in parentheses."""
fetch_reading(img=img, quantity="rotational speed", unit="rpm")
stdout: 4200 (rpm)
